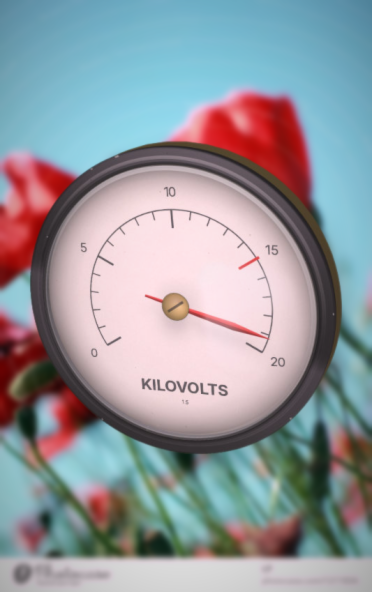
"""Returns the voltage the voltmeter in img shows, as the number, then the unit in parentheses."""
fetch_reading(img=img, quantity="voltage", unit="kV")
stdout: 19 (kV)
